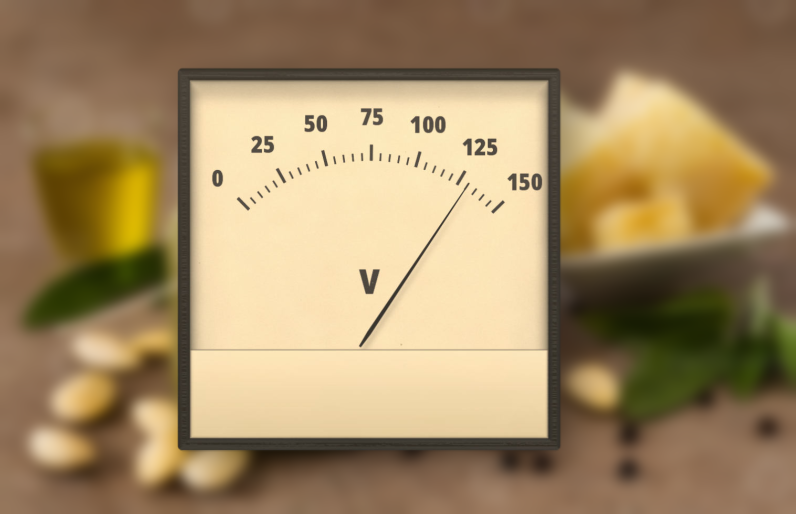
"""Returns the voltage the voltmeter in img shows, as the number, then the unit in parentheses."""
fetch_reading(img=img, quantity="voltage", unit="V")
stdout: 130 (V)
